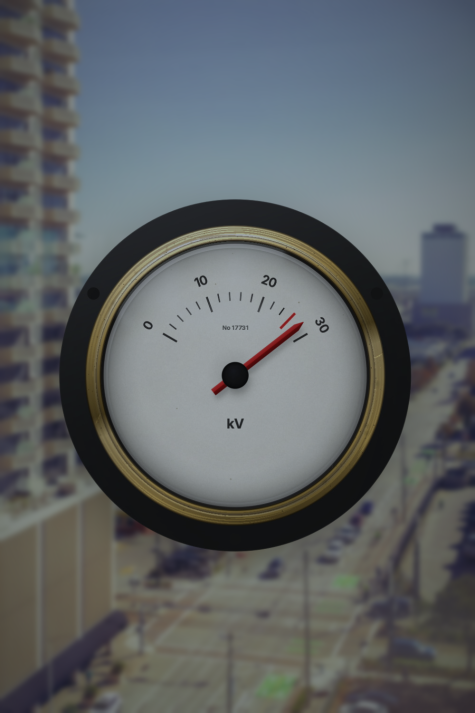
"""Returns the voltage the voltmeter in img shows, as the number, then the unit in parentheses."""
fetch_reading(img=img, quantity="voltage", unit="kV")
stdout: 28 (kV)
